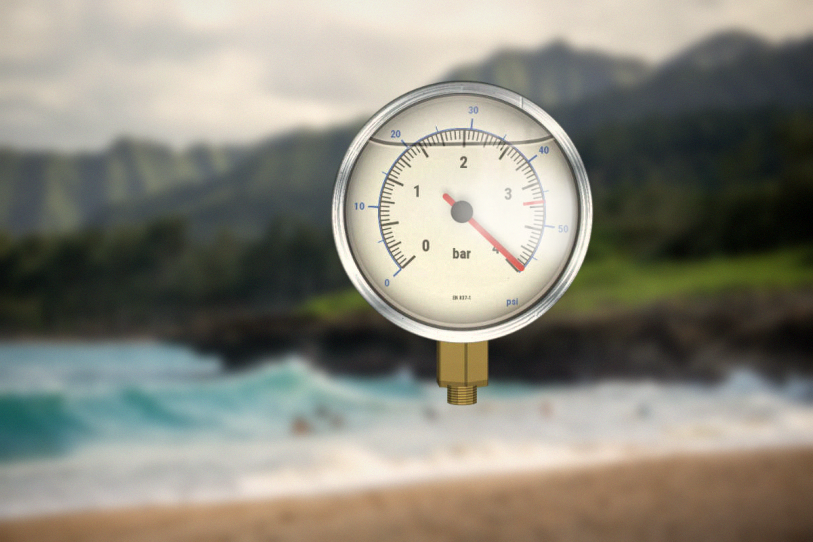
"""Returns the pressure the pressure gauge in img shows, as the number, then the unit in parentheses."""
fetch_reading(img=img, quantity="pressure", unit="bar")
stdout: 3.95 (bar)
